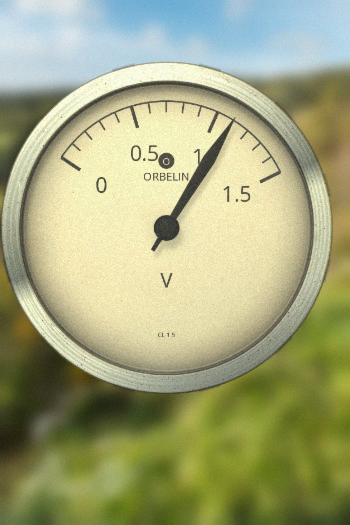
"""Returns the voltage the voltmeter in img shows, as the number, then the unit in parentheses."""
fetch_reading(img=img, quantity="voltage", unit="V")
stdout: 1.1 (V)
